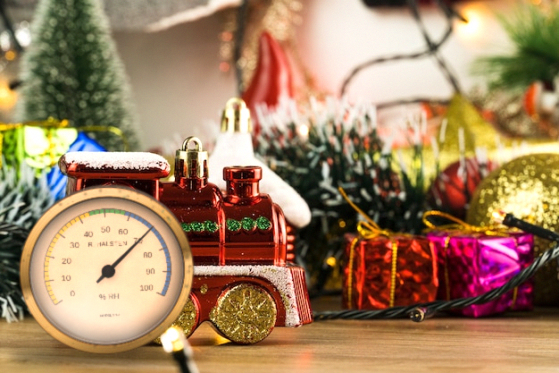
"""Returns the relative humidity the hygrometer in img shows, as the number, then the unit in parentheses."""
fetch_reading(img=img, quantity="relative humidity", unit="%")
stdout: 70 (%)
